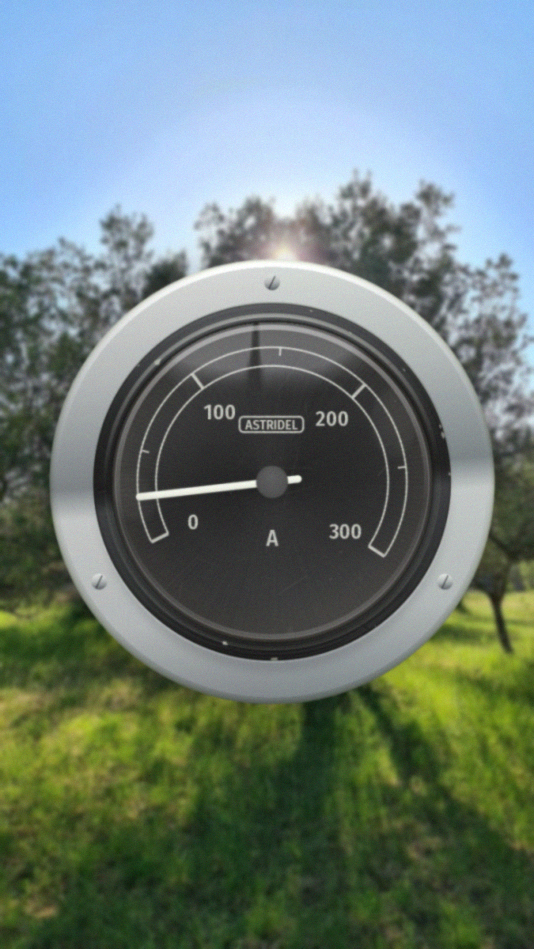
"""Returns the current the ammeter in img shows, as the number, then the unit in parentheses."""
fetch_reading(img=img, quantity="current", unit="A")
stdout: 25 (A)
